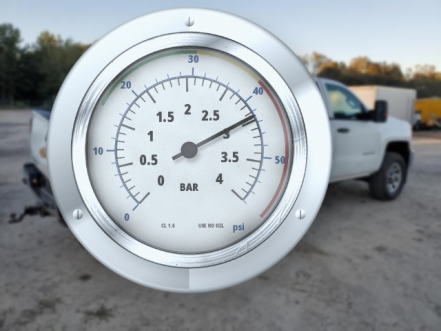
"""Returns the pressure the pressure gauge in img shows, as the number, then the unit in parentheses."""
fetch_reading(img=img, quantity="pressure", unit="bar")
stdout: 2.95 (bar)
